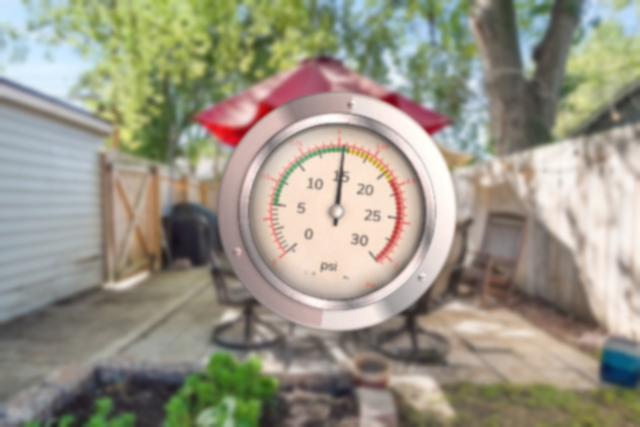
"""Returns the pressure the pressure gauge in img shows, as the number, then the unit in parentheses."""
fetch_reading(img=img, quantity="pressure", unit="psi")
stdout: 15 (psi)
